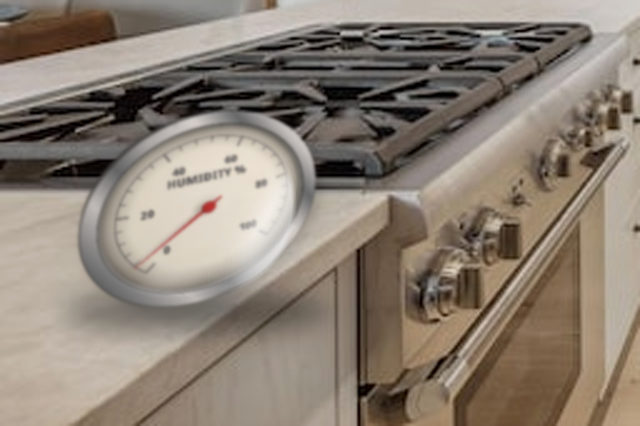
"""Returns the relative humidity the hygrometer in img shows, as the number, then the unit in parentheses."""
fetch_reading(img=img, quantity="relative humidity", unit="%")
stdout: 4 (%)
